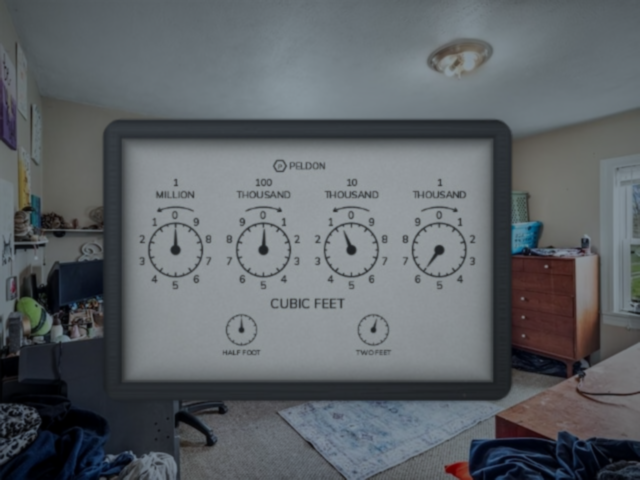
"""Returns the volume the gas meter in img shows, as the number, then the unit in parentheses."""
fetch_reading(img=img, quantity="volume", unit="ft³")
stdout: 600 (ft³)
